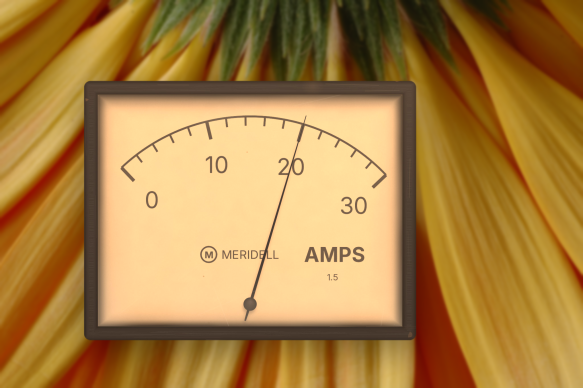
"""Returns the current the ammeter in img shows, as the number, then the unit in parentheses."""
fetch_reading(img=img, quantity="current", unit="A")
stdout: 20 (A)
